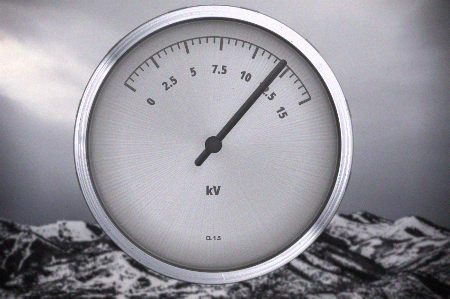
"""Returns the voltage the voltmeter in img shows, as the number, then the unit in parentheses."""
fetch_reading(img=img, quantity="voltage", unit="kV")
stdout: 12 (kV)
